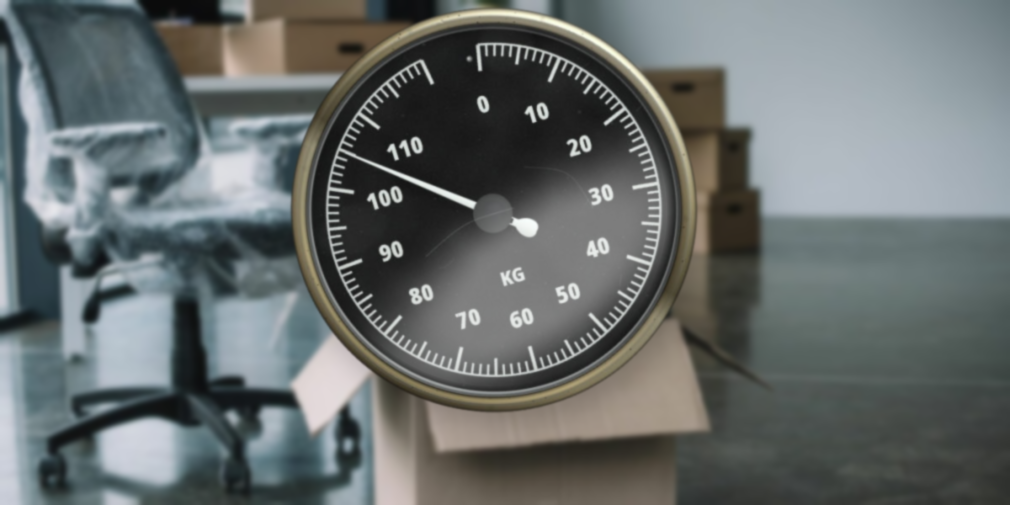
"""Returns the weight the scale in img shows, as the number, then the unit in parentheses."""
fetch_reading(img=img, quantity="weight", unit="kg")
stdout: 105 (kg)
